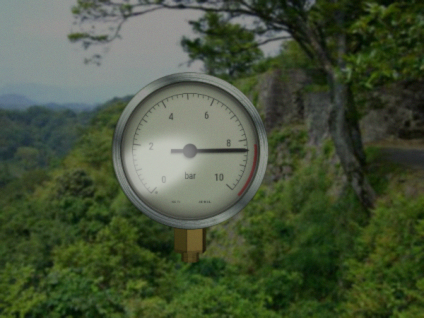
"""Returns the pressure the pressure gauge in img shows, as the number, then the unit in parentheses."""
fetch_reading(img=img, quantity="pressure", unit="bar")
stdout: 8.4 (bar)
